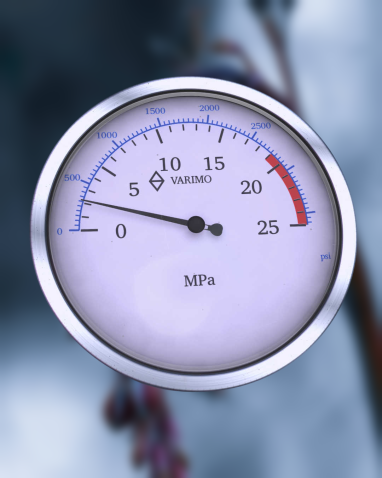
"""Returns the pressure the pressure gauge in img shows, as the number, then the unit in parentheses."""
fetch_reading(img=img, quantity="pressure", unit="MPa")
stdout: 2 (MPa)
